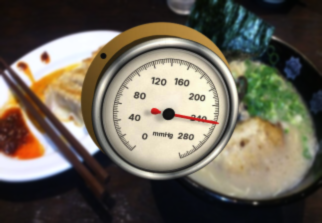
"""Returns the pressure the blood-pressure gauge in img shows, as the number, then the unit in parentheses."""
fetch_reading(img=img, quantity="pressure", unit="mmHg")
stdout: 240 (mmHg)
